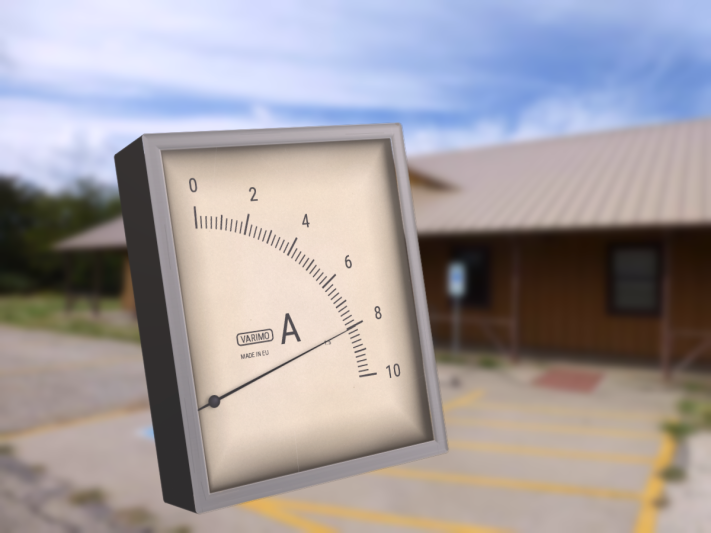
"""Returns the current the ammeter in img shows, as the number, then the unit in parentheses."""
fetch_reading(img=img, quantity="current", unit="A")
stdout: 8 (A)
